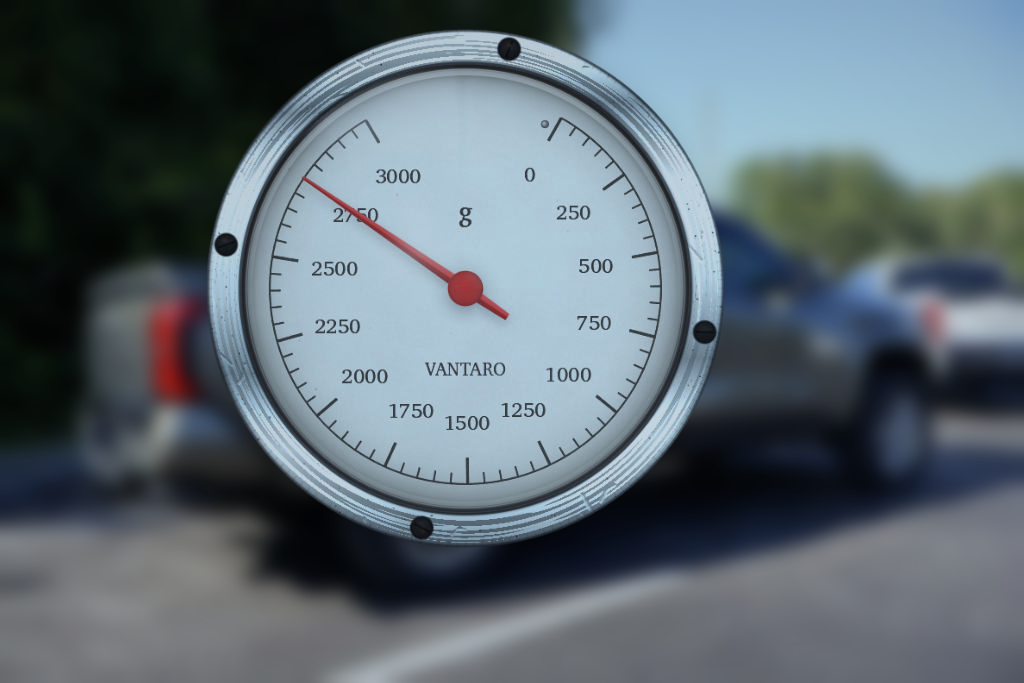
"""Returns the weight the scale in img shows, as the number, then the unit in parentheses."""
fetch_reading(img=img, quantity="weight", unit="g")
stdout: 2750 (g)
